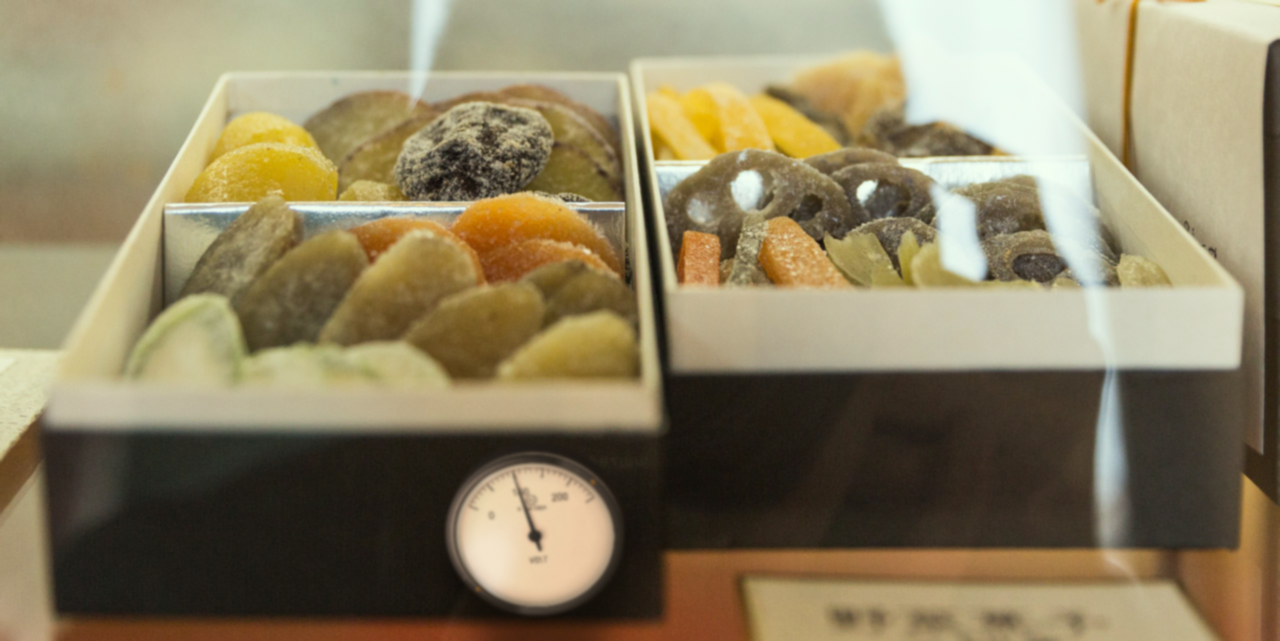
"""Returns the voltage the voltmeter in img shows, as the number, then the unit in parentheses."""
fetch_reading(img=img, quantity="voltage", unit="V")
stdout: 100 (V)
